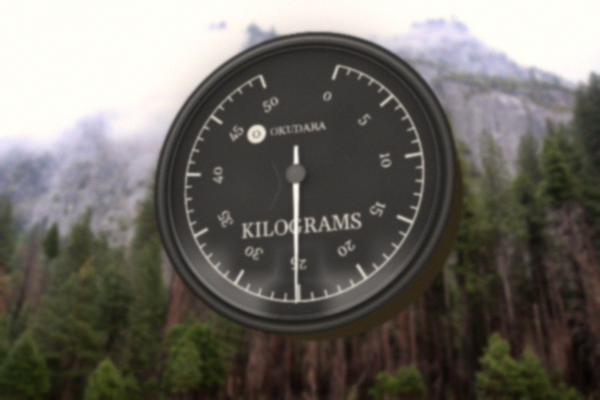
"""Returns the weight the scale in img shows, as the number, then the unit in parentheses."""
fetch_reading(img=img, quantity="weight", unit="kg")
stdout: 25 (kg)
